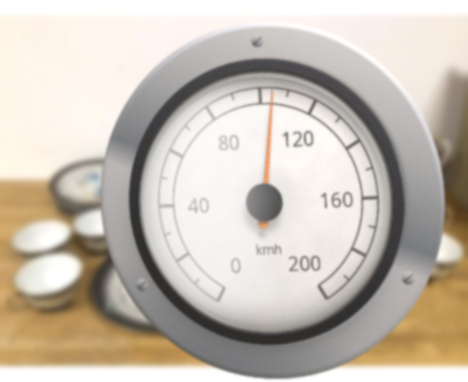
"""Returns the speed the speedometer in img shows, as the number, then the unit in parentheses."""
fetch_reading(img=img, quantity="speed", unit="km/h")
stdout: 105 (km/h)
